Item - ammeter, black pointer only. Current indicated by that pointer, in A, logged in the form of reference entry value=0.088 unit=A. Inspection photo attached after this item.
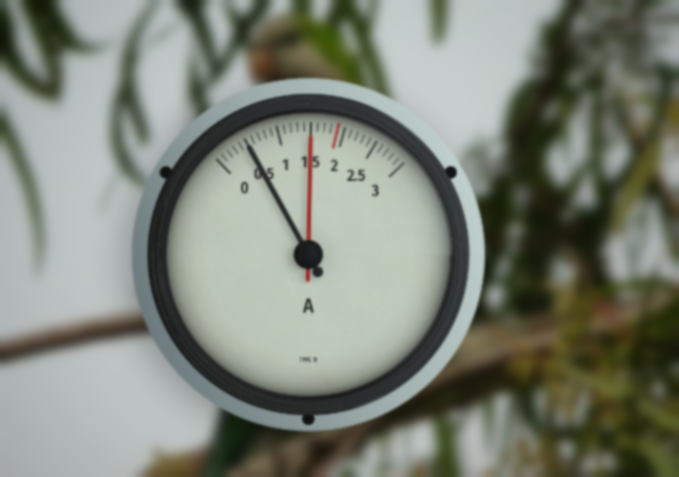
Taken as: value=0.5 unit=A
